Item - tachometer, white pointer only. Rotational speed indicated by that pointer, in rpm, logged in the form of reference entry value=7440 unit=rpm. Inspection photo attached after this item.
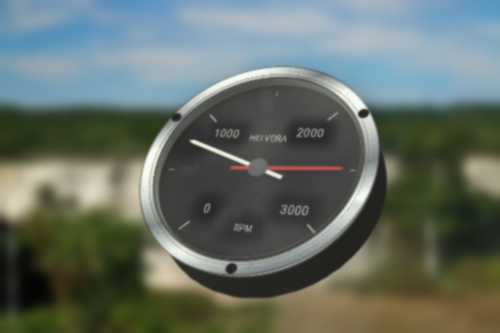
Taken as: value=750 unit=rpm
